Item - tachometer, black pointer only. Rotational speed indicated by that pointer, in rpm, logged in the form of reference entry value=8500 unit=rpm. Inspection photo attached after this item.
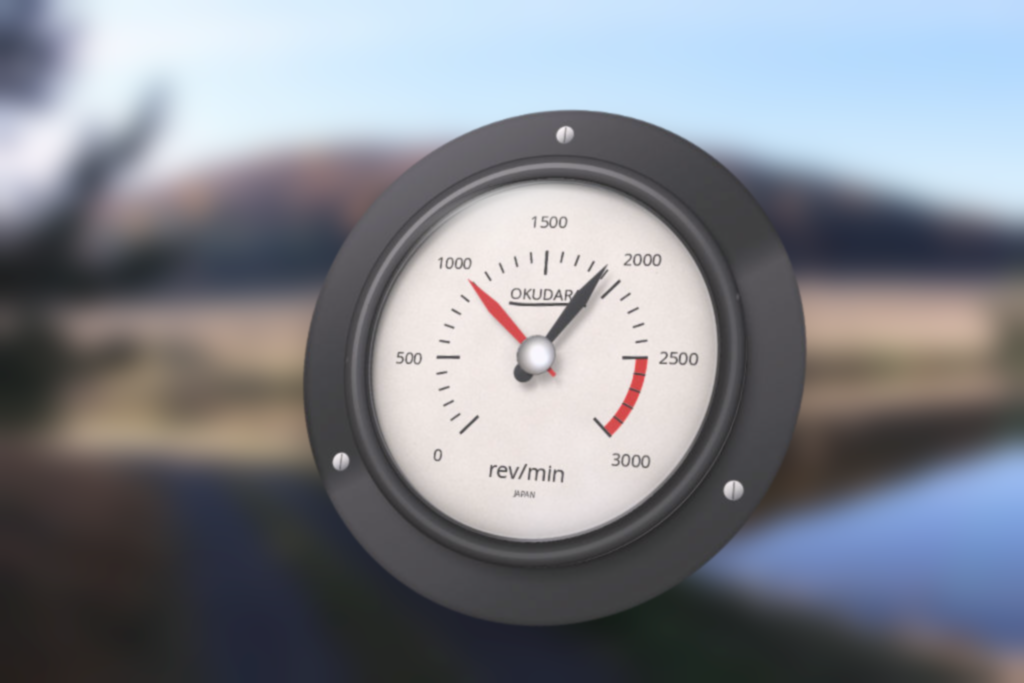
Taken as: value=1900 unit=rpm
